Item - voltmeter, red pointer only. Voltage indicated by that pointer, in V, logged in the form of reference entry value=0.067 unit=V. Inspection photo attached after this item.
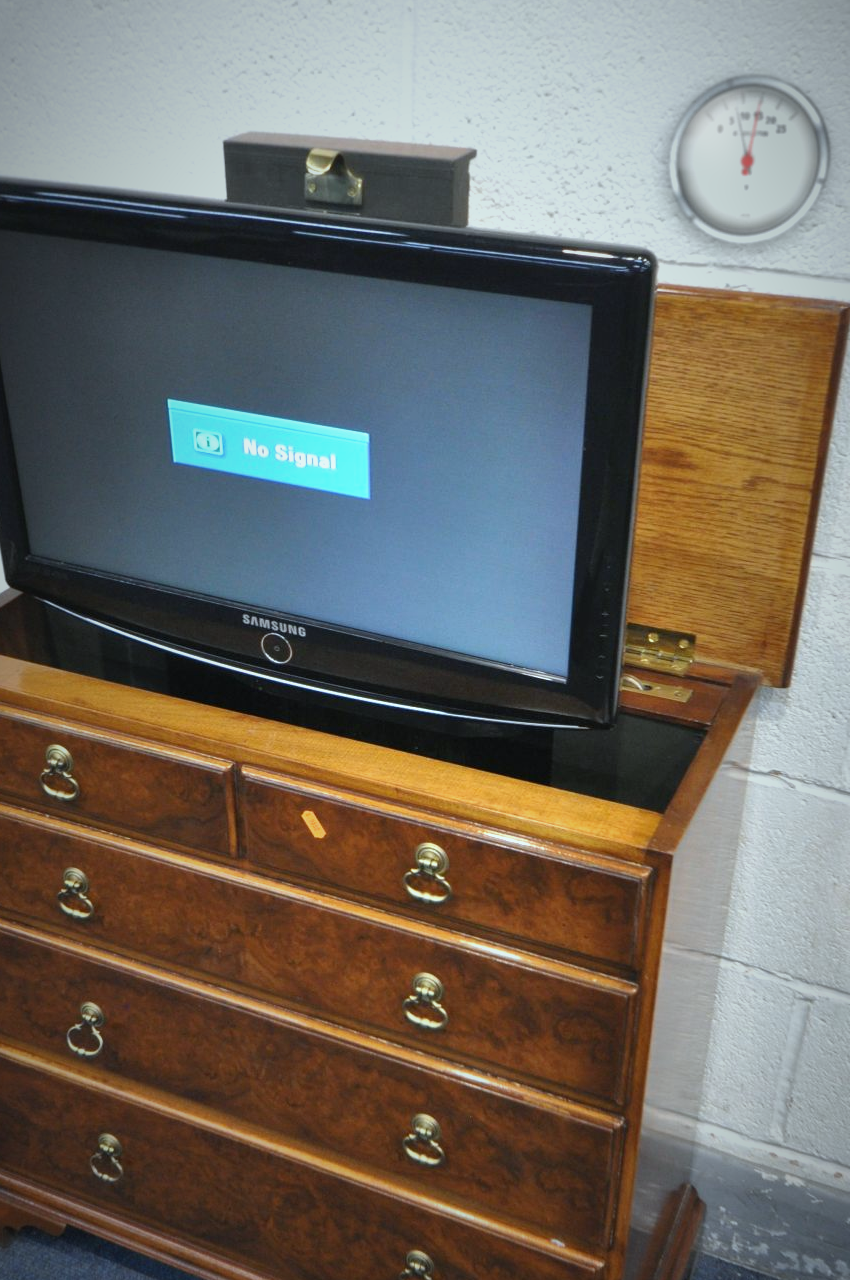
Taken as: value=15 unit=V
